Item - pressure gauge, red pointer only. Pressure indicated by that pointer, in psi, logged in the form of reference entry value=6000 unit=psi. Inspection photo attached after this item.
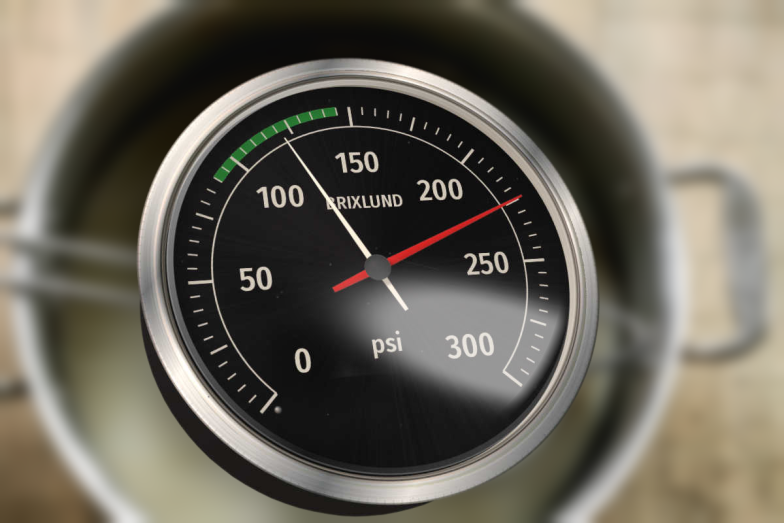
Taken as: value=225 unit=psi
